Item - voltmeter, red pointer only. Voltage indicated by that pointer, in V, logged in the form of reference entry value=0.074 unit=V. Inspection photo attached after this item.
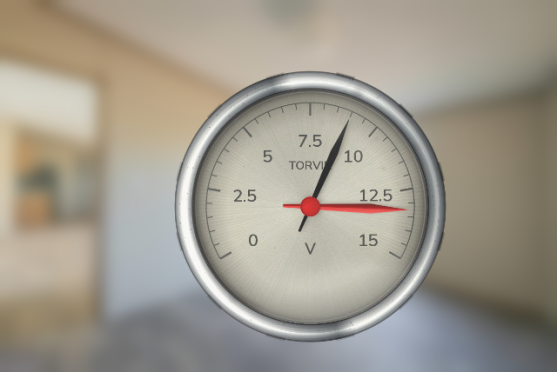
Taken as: value=13.25 unit=V
